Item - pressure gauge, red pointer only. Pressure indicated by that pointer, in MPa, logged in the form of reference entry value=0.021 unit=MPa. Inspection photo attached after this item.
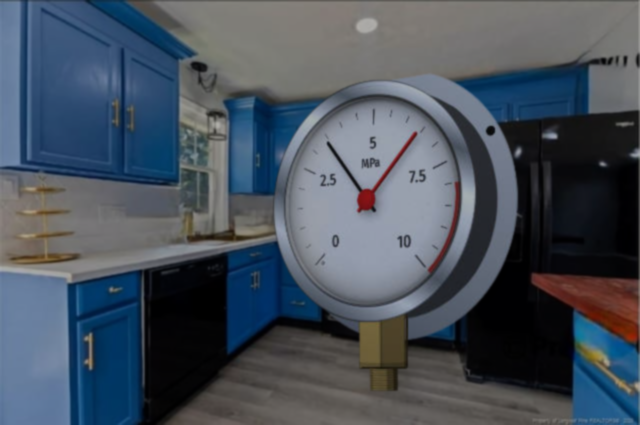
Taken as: value=6.5 unit=MPa
